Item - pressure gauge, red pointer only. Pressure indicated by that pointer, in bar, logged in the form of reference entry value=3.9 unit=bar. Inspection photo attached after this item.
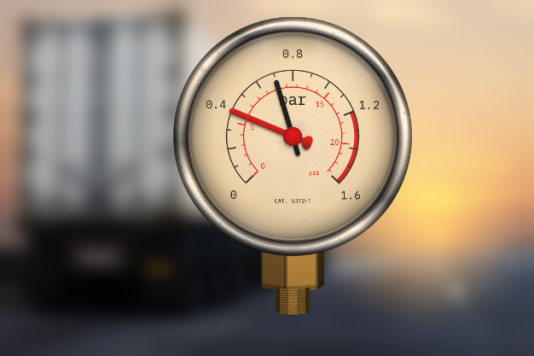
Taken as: value=0.4 unit=bar
